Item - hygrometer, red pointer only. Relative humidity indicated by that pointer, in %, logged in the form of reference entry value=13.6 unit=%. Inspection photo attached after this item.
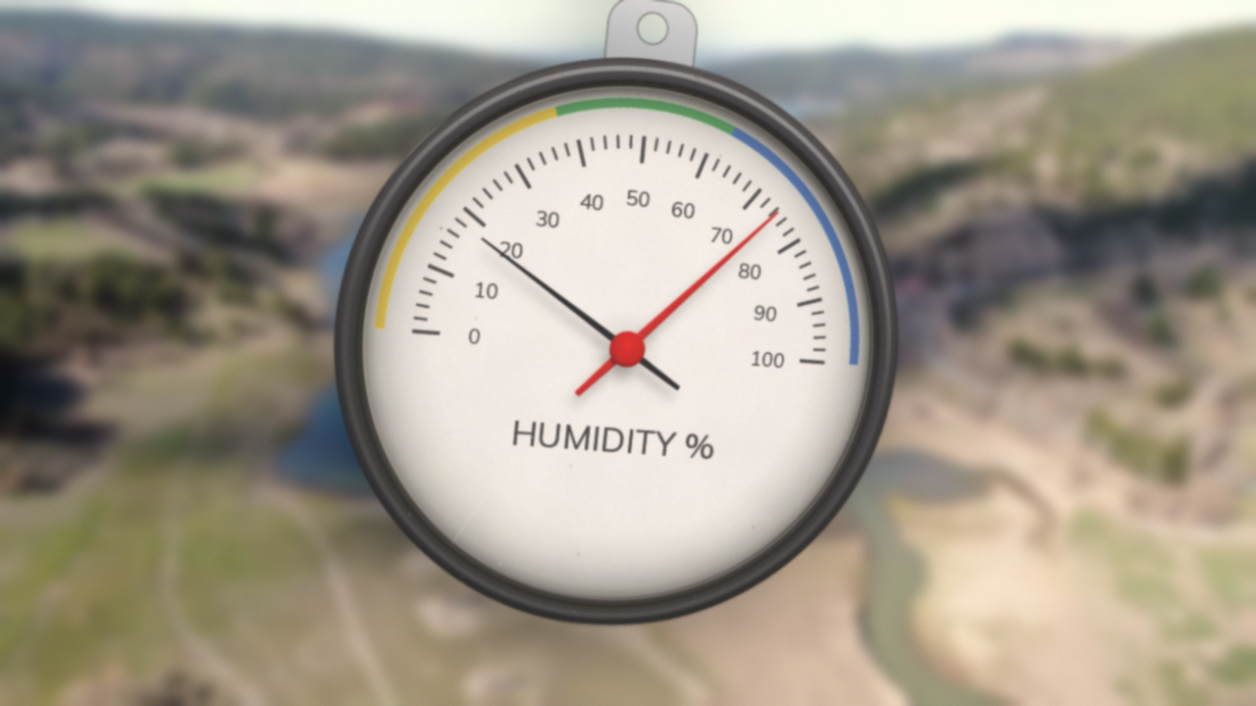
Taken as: value=74 unit=%
